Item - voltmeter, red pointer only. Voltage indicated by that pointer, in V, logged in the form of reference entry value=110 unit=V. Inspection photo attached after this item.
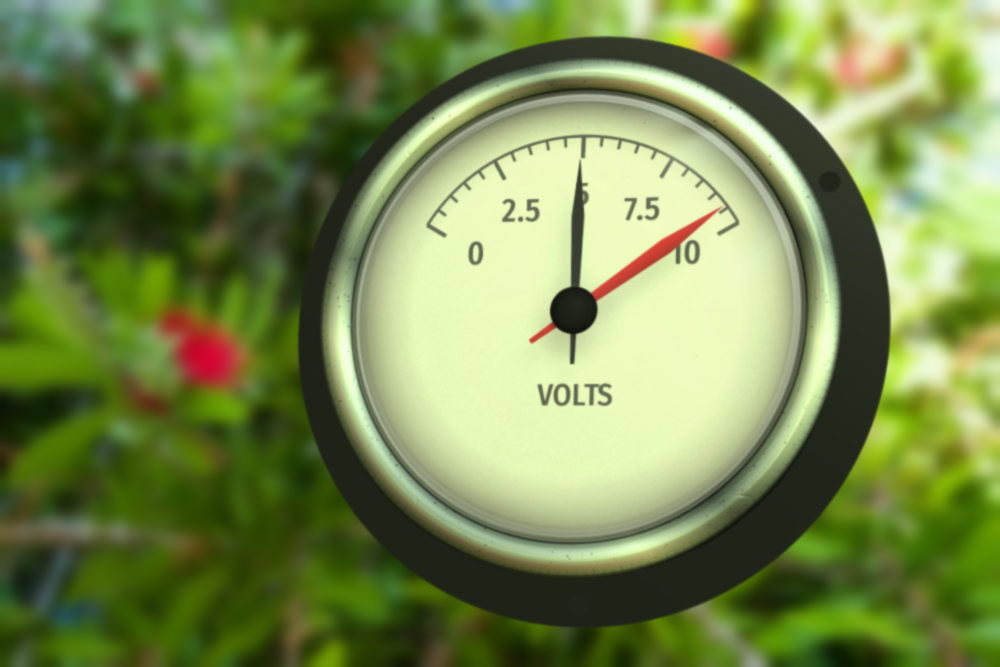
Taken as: value=9.5 unit=V
